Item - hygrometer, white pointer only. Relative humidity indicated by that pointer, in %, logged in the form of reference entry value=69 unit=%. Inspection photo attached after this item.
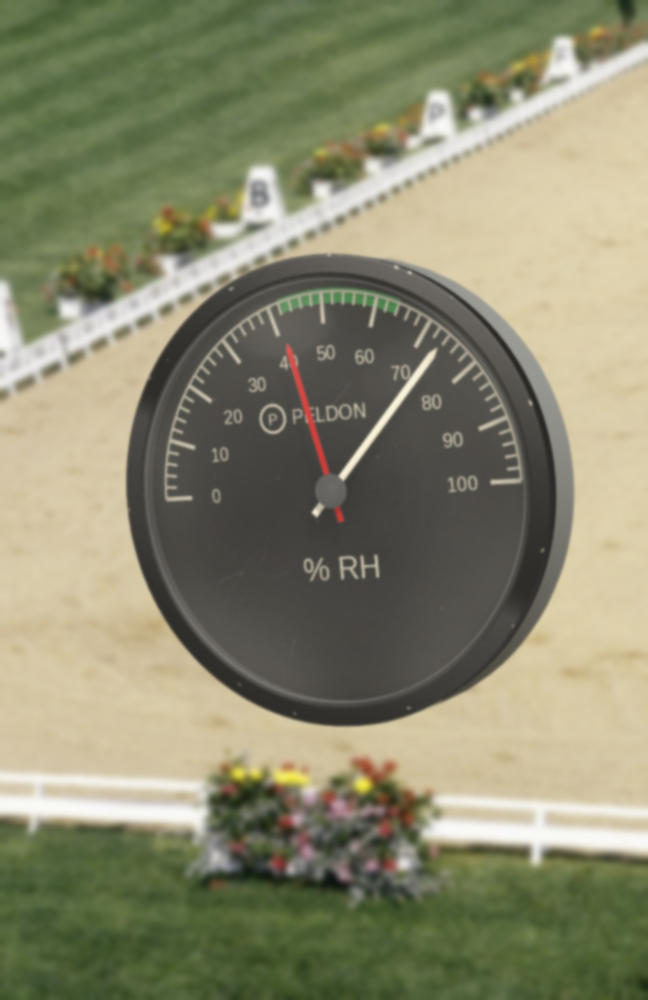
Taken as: value=74 unit=%
